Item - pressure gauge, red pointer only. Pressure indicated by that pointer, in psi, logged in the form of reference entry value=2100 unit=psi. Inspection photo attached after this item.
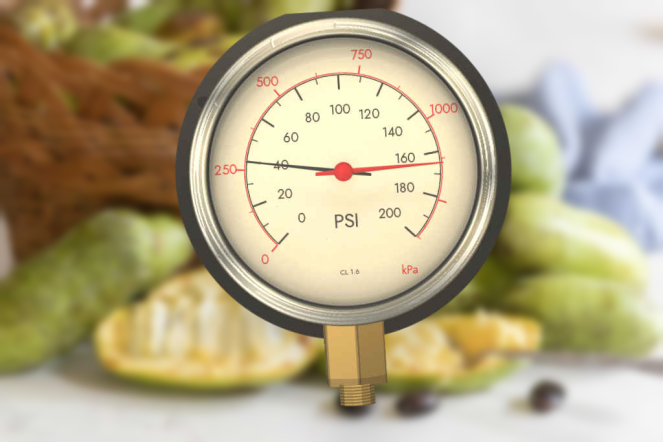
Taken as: value=165 unit=psi
